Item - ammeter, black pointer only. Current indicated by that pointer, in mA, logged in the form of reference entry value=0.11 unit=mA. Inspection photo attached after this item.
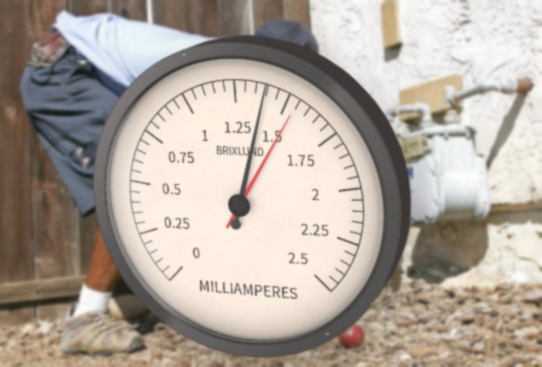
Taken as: value=1.4 unit=mA
